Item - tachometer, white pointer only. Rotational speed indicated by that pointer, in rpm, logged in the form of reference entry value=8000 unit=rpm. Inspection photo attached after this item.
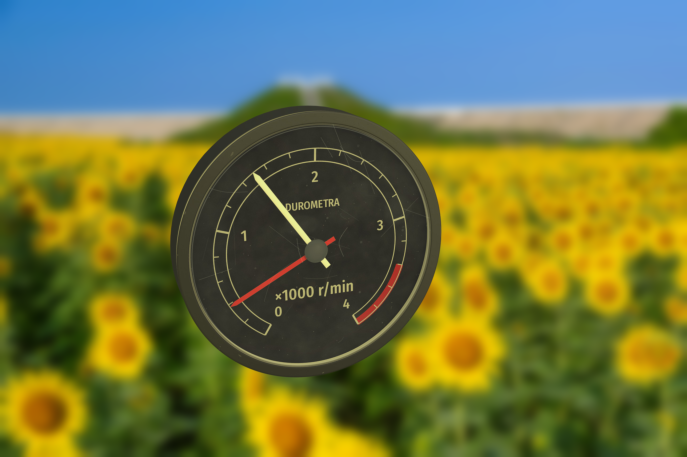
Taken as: value=1500 unit=rpm
